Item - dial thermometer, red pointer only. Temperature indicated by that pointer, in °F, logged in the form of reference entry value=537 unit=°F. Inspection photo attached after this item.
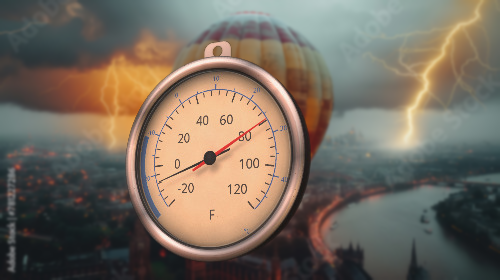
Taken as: value=80 unit=°F
